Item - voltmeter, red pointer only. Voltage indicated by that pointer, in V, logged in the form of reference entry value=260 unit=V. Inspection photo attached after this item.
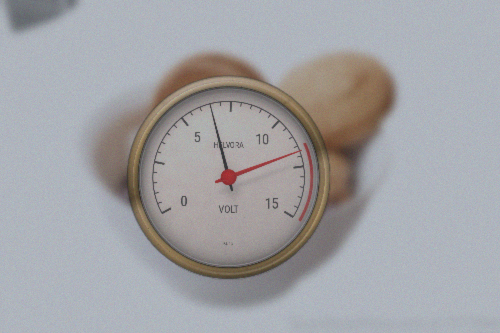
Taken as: value=11.75 unit=V
